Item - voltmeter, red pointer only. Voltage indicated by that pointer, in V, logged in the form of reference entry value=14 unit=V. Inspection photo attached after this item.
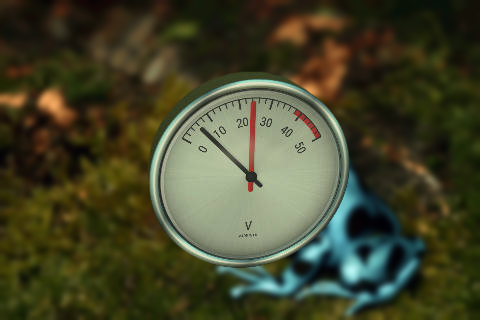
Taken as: value=24 unit=V
